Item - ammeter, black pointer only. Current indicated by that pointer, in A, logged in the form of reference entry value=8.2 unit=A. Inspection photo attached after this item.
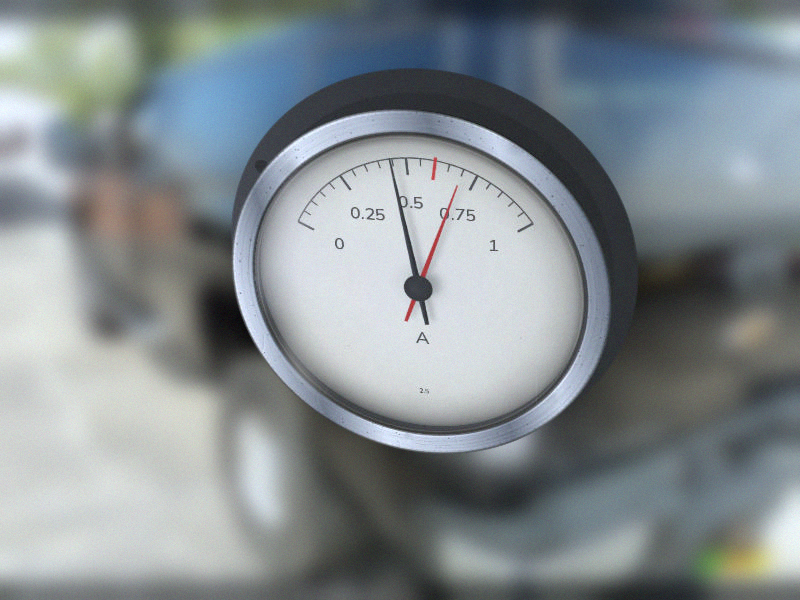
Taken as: value=0.45 unit=A
